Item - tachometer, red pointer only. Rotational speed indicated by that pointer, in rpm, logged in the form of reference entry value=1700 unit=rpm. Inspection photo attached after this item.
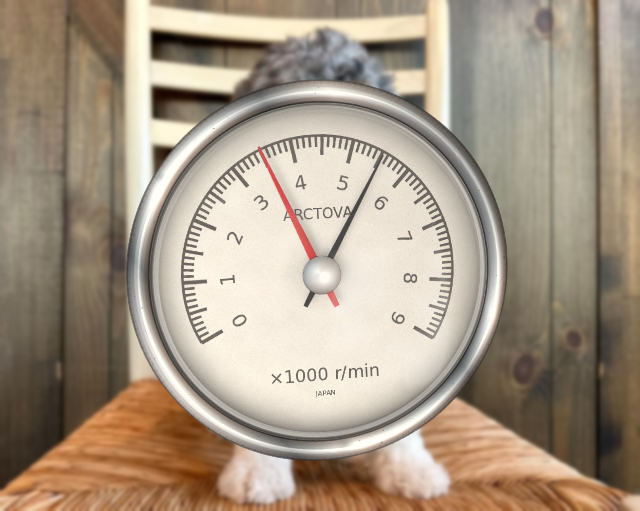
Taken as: value=3500 unit=rpm
